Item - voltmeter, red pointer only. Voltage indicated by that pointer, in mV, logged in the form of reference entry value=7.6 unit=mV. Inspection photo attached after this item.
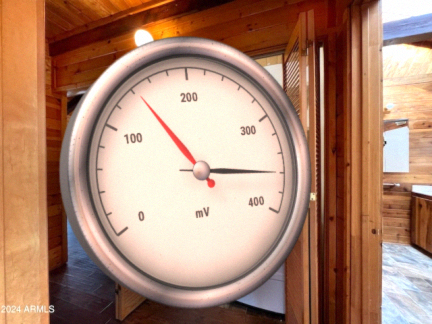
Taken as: value=140 unit=mV
